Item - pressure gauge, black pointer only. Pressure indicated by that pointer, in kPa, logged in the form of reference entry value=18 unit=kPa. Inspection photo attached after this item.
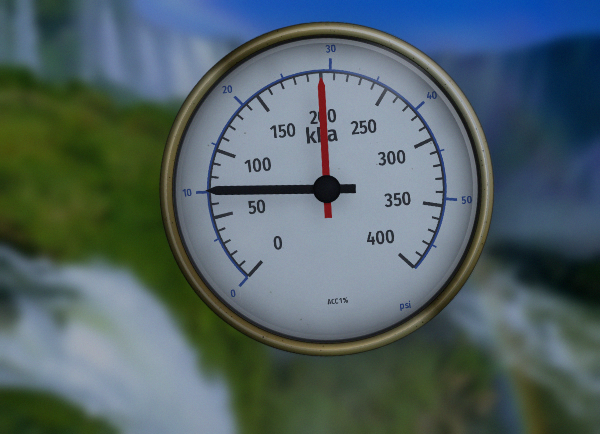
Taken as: value=70 unit=kPa
